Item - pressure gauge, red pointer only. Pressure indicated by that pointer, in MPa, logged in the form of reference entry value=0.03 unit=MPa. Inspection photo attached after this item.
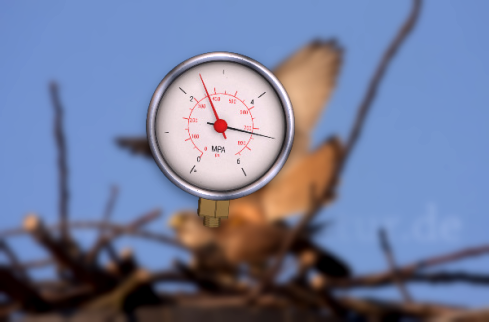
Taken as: value=2.5 unit=MPa
